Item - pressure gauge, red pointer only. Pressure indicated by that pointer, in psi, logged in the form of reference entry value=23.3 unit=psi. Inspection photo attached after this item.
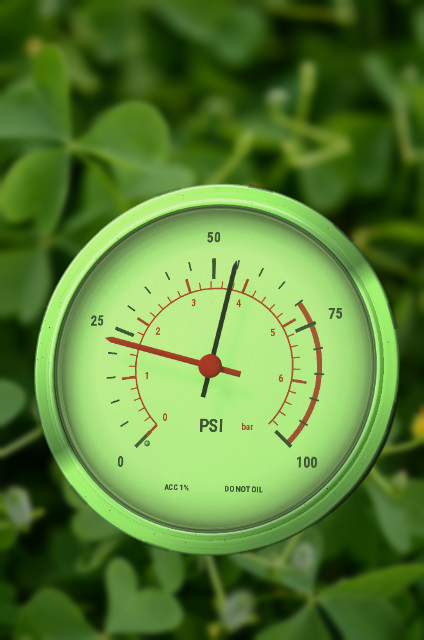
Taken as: value=22.5 unit=psi
